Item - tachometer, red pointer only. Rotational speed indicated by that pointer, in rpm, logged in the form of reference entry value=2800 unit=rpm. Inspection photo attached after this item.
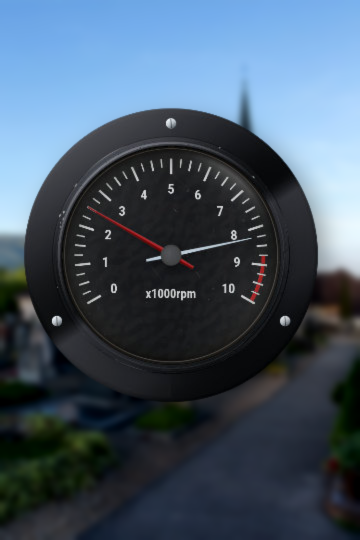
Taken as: value=2500 unit=rpm
